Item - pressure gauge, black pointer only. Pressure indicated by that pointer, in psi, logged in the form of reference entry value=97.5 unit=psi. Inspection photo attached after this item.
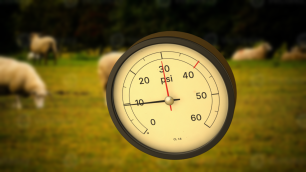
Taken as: value=10 unit=psi
